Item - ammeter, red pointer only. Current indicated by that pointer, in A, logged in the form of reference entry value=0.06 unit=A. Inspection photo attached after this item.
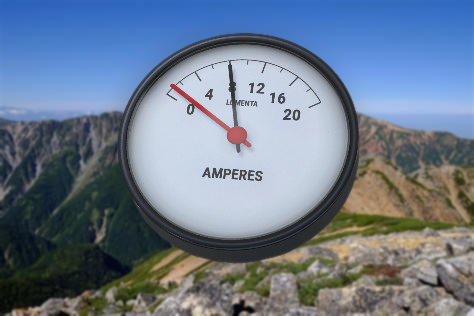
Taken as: value=1 unit=A
